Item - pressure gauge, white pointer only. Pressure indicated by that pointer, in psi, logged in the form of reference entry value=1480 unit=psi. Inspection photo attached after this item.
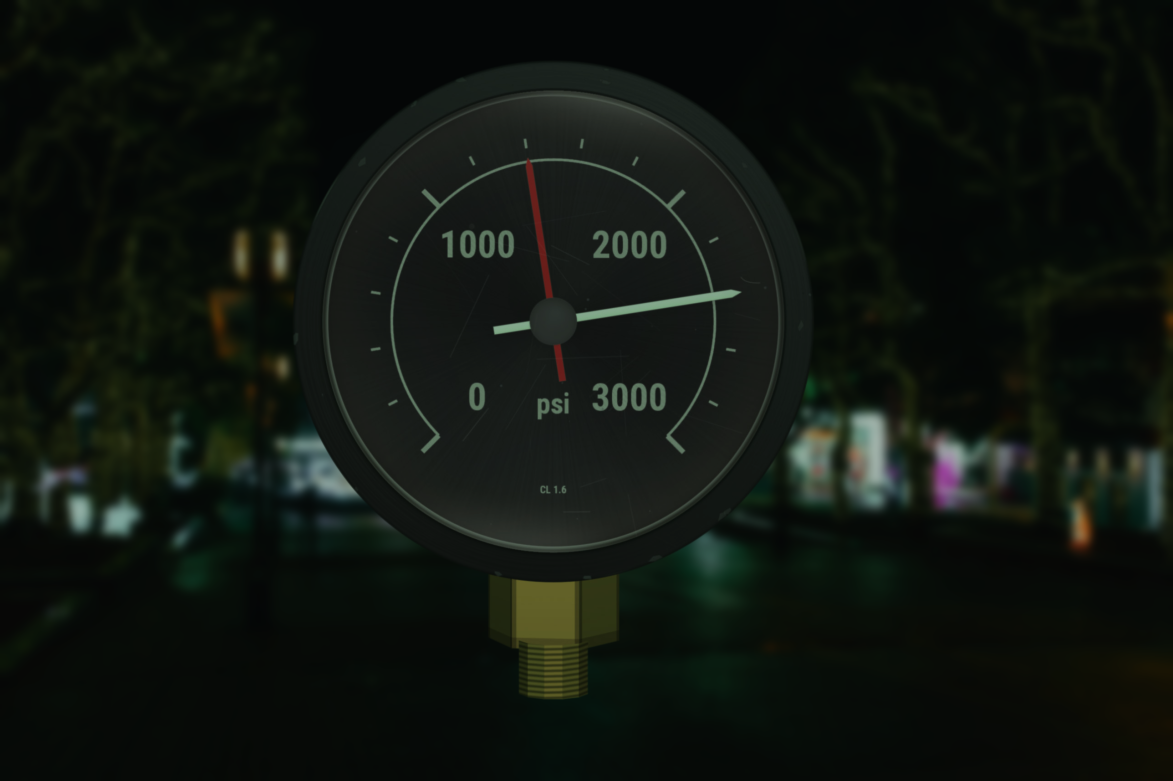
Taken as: value=2400 unit=psi
